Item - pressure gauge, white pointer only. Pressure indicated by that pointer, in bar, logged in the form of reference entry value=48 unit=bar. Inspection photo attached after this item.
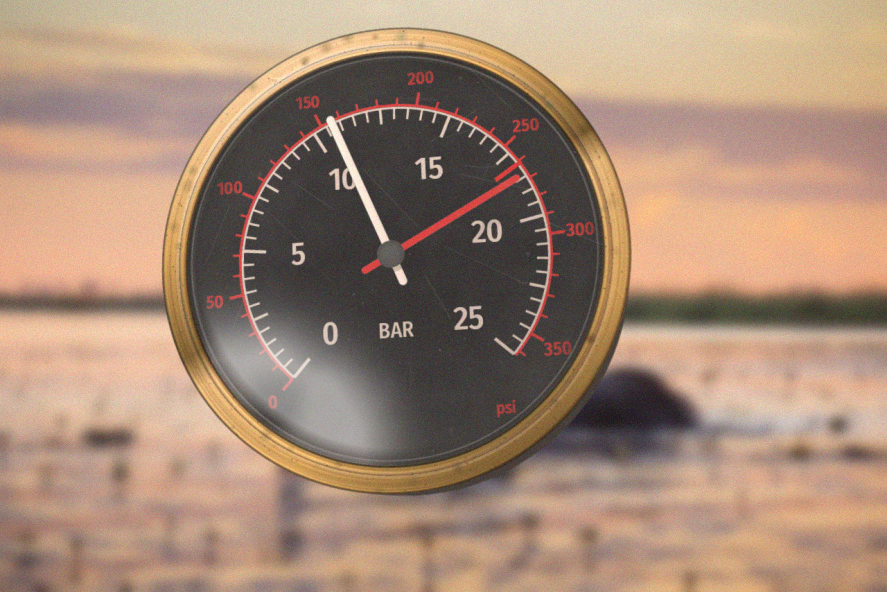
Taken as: value=10.75 unit=bar
